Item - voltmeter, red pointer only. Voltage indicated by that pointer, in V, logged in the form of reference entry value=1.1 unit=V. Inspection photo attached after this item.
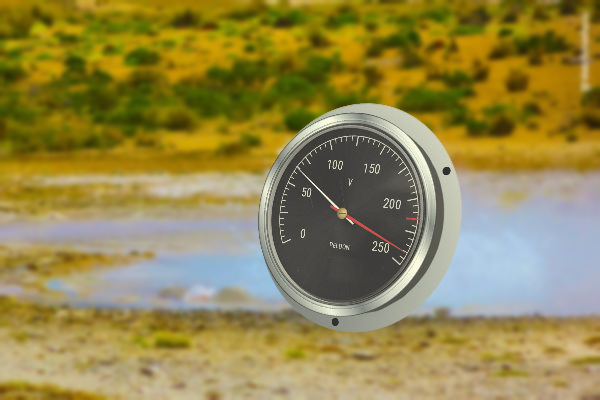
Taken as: value=240 unit=V
